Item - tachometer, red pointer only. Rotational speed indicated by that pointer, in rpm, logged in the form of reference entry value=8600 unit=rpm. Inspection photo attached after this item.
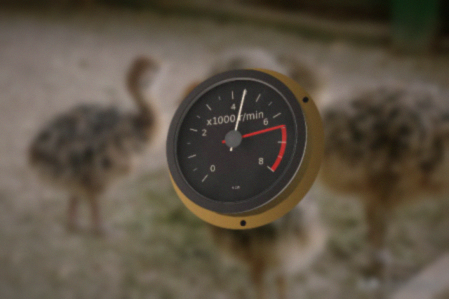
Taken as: value=6500 unit=rpm
